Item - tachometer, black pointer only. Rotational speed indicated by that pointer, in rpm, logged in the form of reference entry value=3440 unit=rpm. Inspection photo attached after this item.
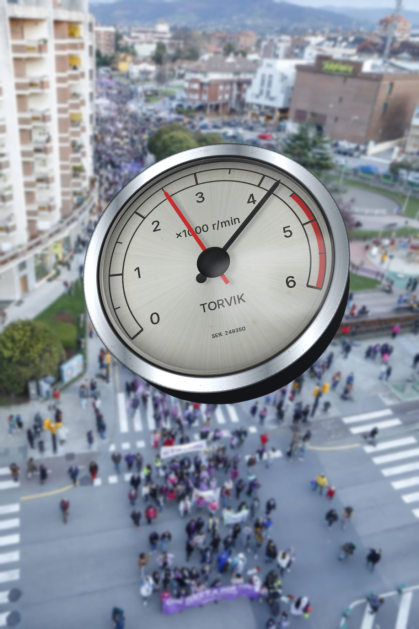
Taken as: value=4250 unit=rpm
